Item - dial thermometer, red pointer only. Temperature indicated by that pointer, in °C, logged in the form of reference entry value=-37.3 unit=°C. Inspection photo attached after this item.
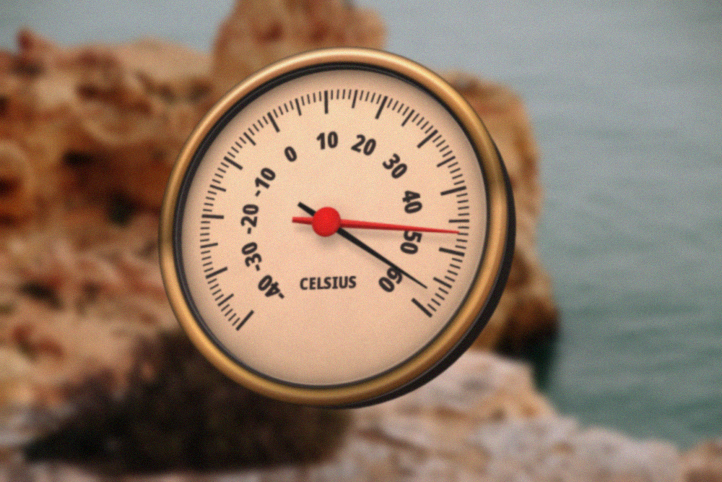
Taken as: value=47 unit=°C
